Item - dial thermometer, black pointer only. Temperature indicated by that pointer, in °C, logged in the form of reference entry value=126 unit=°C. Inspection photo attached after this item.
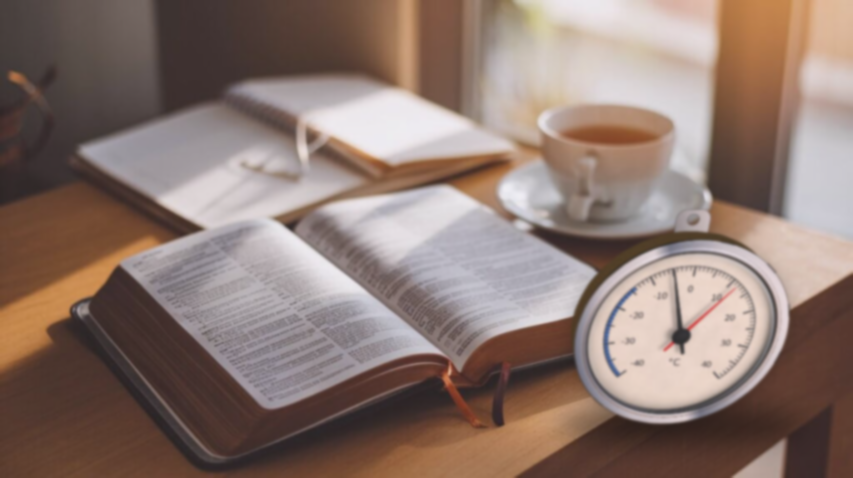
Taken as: value=-5 unit=°C
